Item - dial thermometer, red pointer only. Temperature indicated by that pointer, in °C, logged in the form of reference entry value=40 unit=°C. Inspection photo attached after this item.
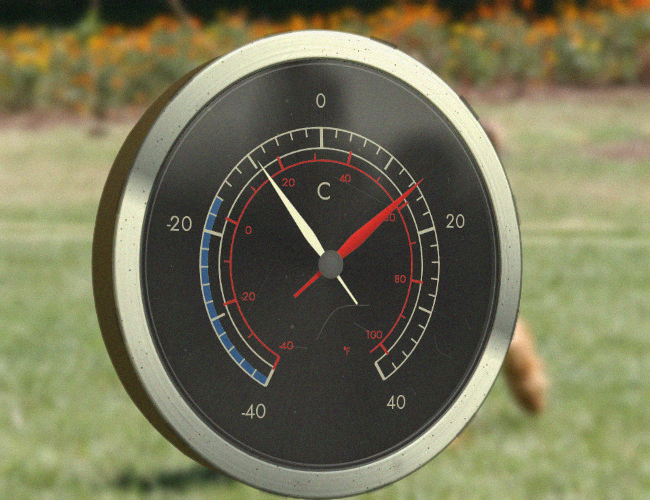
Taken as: value=14 unit=°C
